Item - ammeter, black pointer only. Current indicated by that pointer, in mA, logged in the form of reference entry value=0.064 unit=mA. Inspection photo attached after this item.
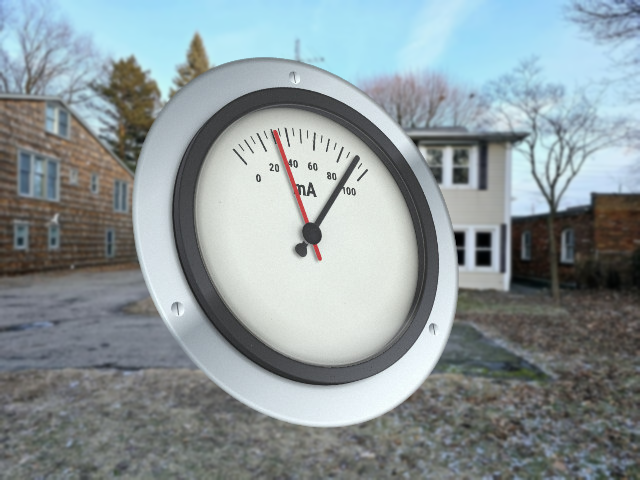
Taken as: value=90 unit=mA
